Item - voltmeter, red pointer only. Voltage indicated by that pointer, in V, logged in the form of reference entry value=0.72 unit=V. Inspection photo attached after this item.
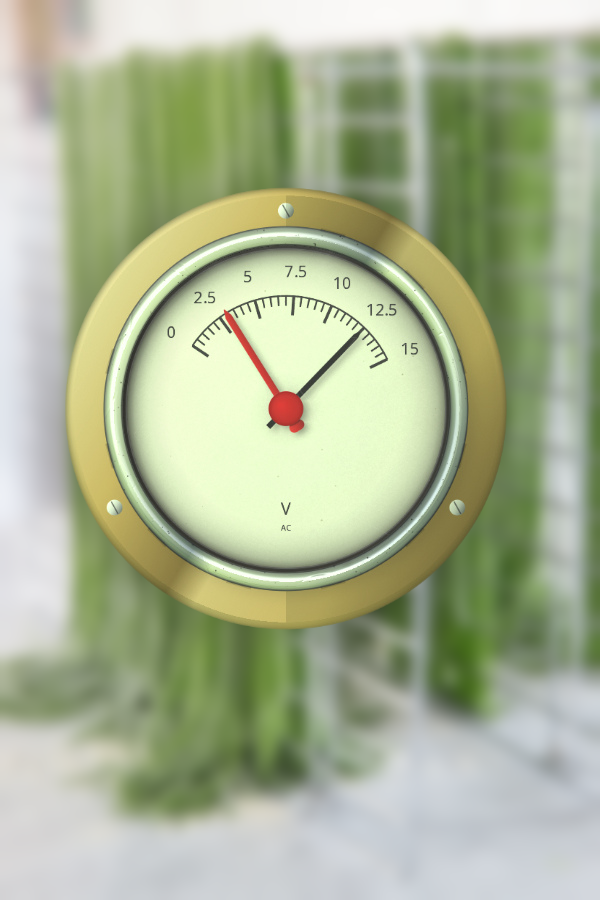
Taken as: value=3 unit=V
